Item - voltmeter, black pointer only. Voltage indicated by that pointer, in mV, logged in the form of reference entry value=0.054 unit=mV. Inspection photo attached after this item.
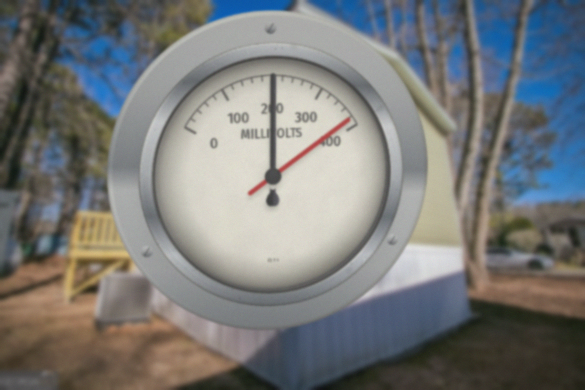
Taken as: value=200 unit=mV
